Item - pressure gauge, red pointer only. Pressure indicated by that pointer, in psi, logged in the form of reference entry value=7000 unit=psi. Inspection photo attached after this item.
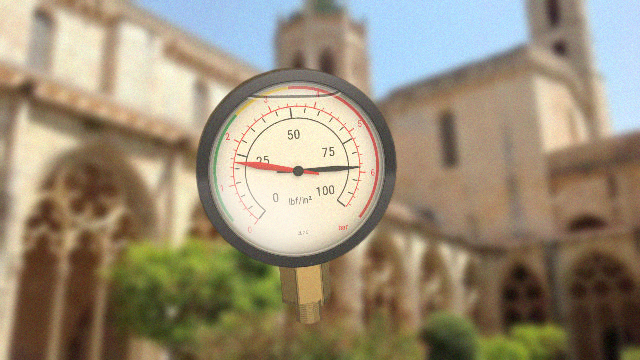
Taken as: value=22.5 unit=psi
